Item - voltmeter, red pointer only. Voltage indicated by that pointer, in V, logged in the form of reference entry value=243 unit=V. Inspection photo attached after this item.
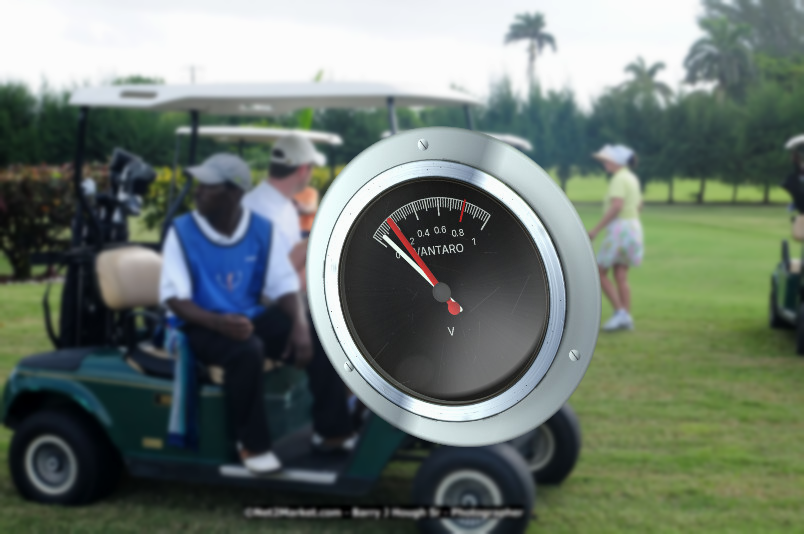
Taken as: value=0.2 unit=V
